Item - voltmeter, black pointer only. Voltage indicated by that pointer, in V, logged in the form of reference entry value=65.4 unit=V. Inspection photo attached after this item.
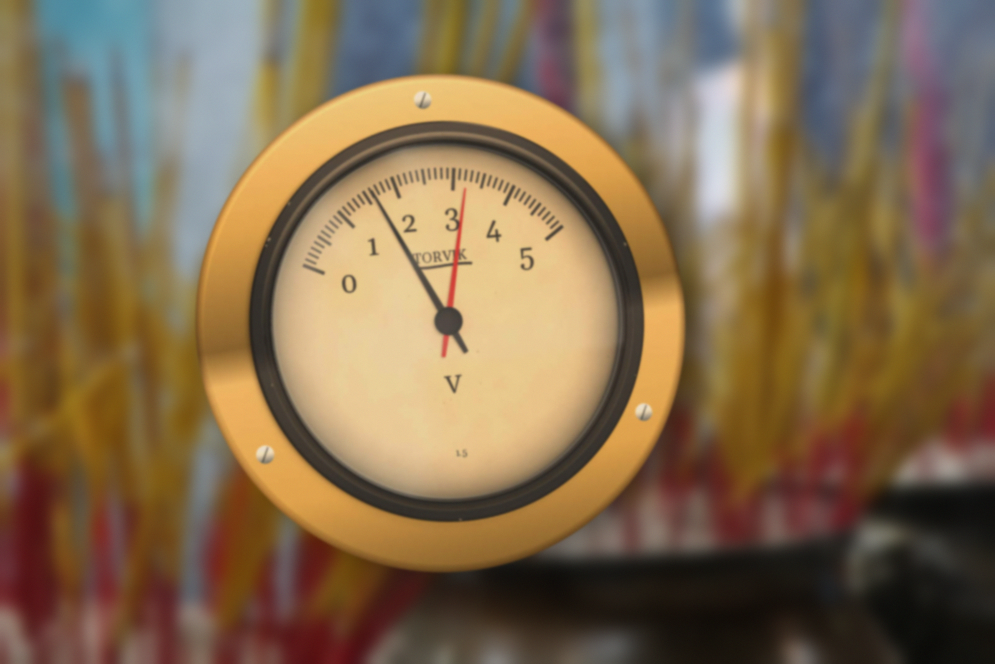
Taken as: value=1.6 unit=V
